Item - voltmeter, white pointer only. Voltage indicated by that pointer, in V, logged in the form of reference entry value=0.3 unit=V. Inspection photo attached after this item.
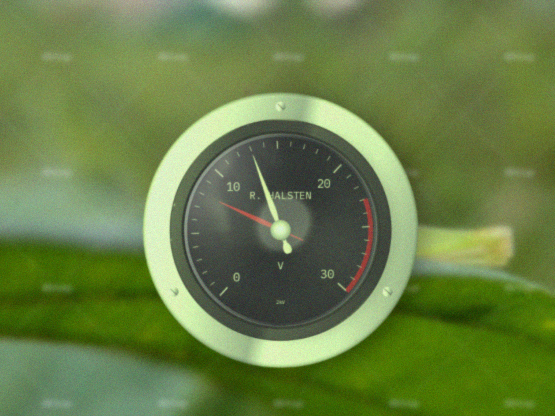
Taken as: value=13 unit=V
